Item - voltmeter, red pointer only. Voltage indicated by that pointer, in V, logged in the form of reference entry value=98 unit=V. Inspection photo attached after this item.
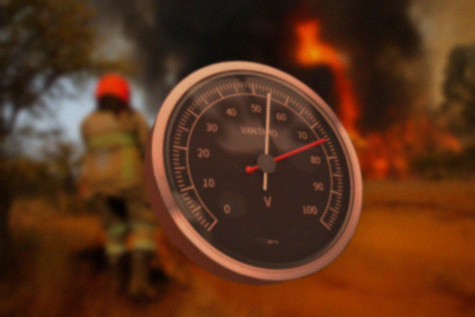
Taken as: value=75 unit=V
